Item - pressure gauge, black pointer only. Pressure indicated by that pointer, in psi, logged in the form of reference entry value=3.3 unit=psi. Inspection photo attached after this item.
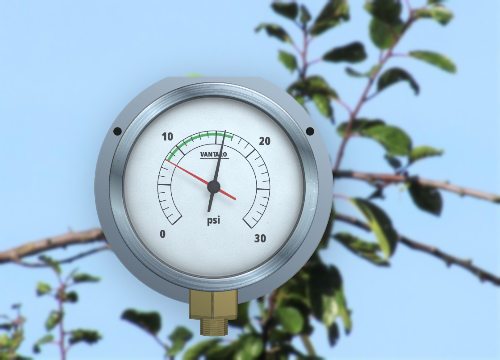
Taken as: value=16 unit=psi
